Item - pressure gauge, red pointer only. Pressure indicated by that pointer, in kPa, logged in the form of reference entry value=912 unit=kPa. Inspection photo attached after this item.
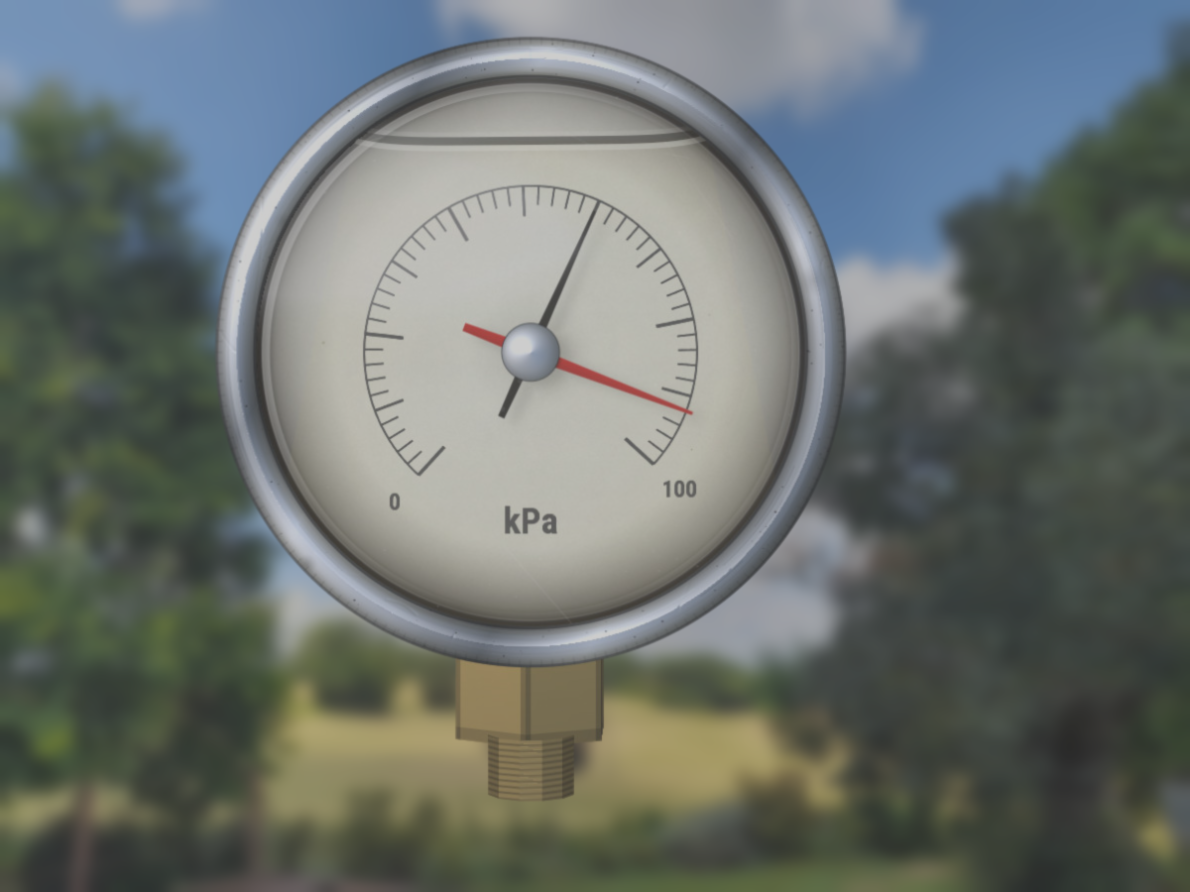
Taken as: value=92 unit=kPa
